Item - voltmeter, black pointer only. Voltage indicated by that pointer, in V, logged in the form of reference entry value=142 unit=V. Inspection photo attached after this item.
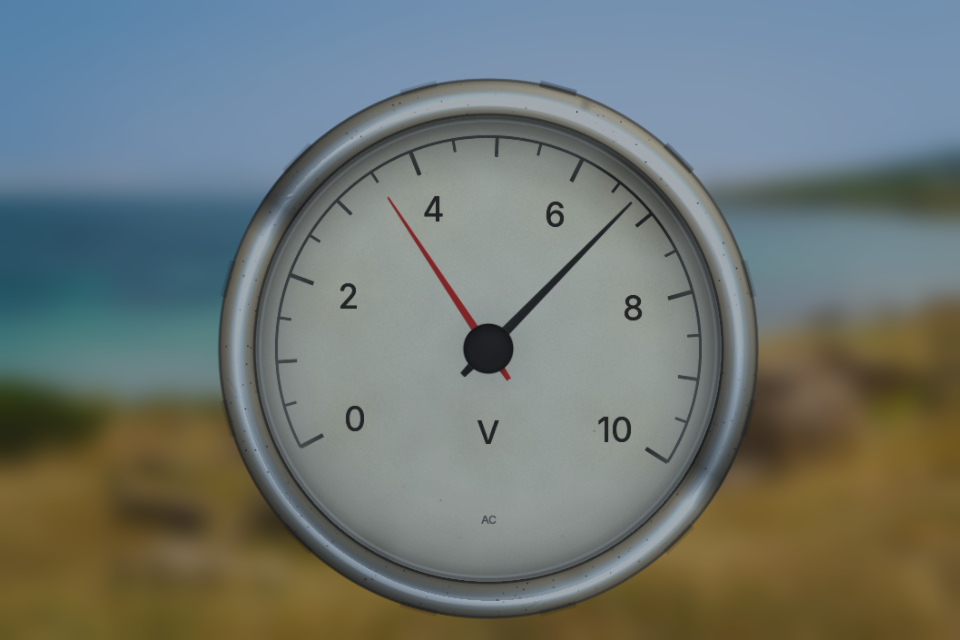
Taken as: value=6.75 unit=V
